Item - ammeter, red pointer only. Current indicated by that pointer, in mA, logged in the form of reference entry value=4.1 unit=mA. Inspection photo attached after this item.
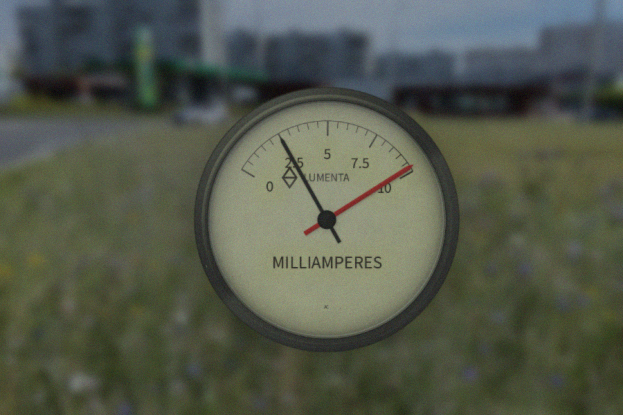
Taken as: value=9.75 unit=mA
